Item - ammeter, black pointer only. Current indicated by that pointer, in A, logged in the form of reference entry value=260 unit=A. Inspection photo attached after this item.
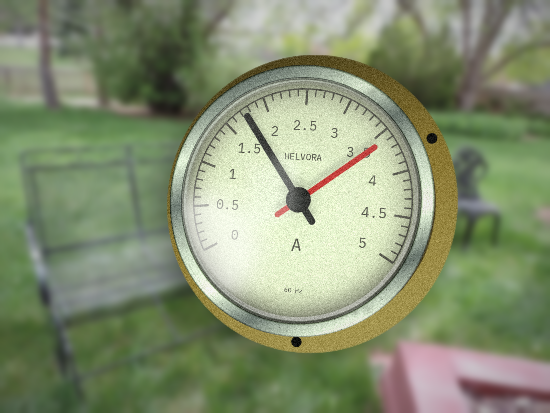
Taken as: value=1.75 unit=A
